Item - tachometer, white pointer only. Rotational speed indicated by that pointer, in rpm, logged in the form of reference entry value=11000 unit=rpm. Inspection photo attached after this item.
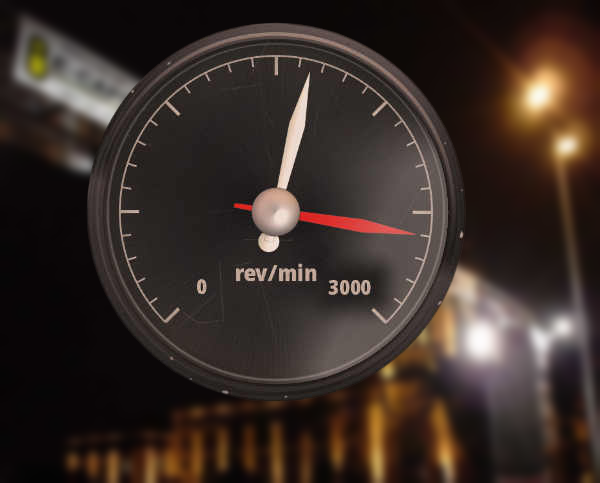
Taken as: value=1650 unit=rpm
